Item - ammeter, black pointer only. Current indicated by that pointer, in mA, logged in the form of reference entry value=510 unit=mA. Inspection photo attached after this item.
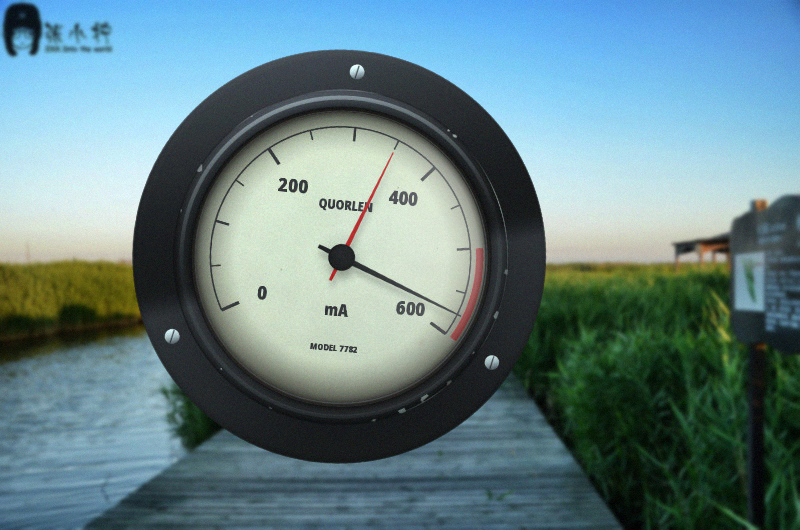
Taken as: value=575 unit=mA
